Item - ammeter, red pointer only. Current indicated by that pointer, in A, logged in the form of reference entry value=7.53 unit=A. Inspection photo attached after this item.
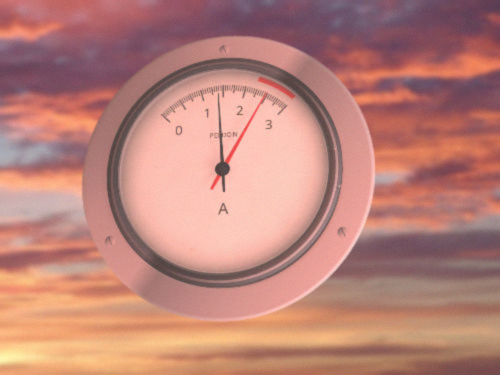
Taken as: value=2.5 unit=A
